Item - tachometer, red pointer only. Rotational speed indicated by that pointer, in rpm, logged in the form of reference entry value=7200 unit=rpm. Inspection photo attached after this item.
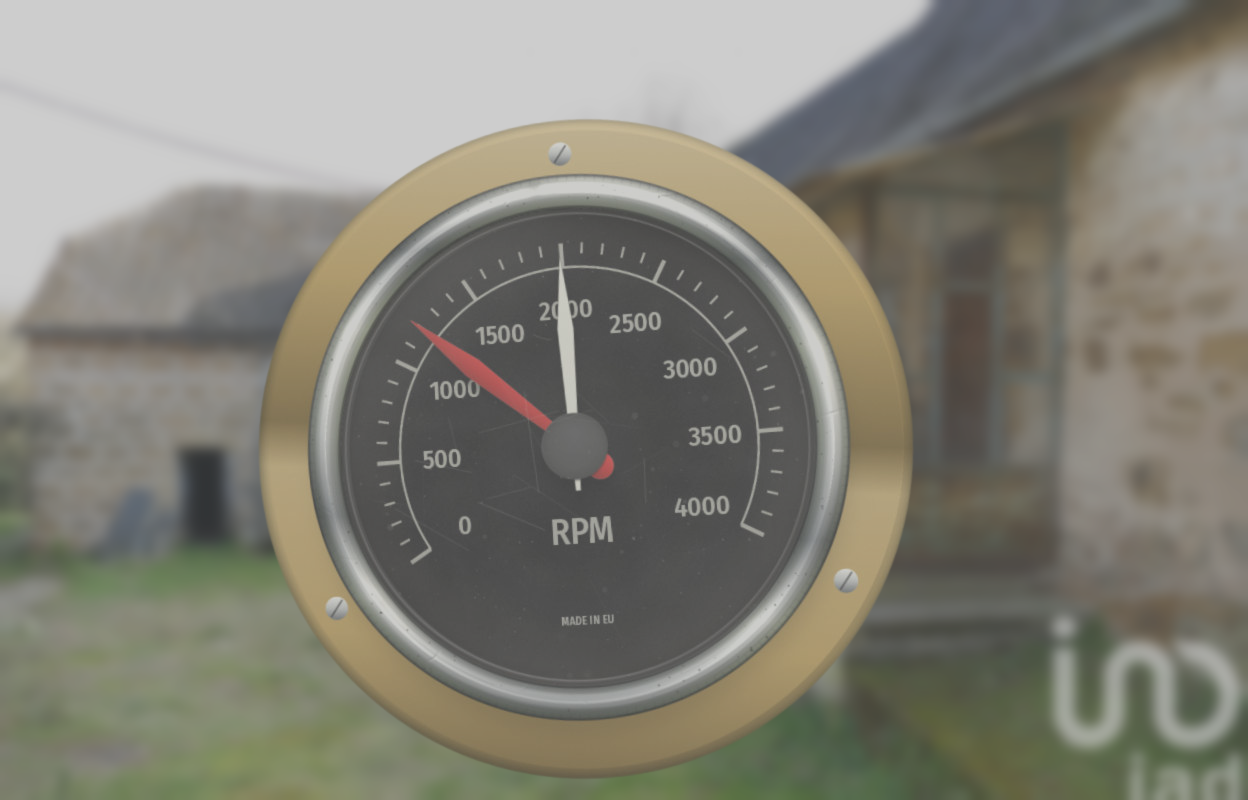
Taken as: value=1200 unit=rpm
